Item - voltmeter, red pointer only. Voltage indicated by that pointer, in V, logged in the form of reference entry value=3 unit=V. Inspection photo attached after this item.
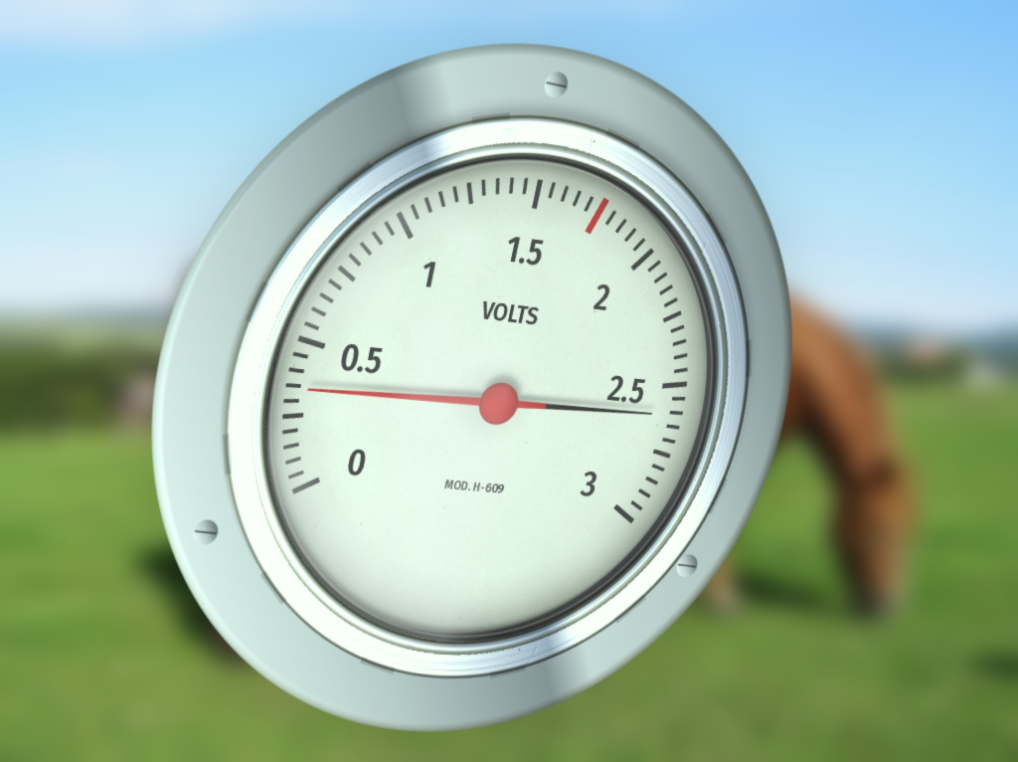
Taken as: value=0.35 unit=V
